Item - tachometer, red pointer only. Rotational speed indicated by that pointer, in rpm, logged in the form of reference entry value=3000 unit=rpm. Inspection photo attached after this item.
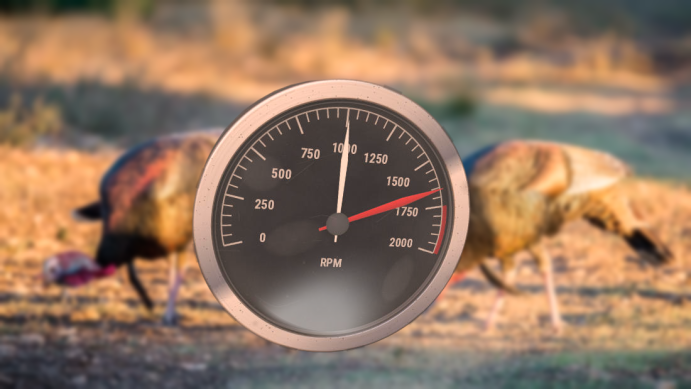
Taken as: value=1650 unit=rpm
